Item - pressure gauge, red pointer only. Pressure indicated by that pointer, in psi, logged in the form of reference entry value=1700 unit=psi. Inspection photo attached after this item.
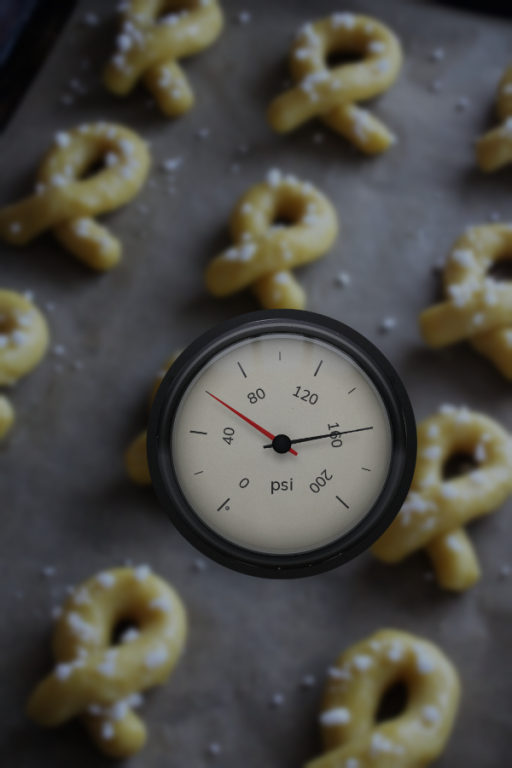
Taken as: value=60 unit=psi
